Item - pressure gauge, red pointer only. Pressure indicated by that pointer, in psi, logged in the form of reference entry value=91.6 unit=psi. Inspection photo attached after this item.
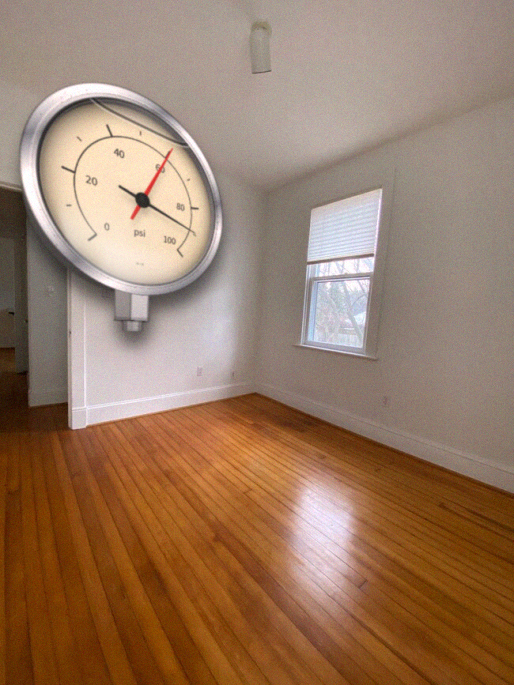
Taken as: value=60 unit=psi
